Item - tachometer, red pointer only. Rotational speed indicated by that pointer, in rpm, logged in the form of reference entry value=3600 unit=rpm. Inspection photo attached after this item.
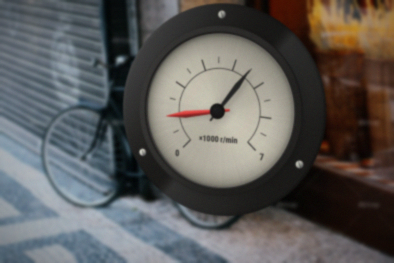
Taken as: value=1000 unit=rpm
